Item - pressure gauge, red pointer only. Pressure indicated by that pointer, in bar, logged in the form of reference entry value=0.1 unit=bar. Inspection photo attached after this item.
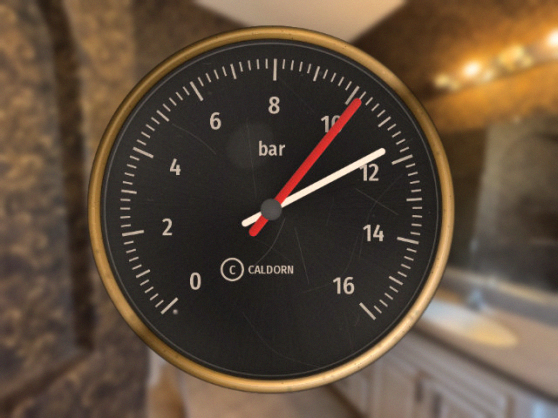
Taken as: value=10.2 unit=bar
